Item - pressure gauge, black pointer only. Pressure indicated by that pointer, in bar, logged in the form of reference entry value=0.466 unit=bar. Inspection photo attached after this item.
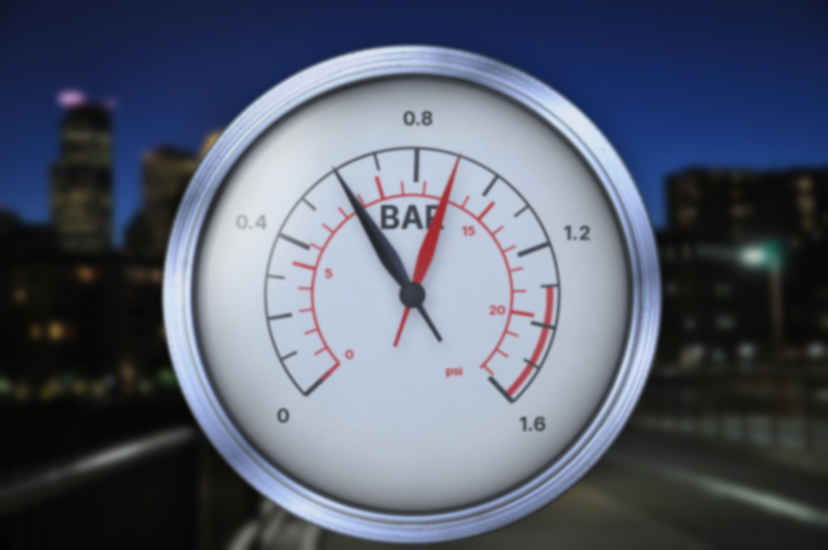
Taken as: value=0.6 unit=bar
